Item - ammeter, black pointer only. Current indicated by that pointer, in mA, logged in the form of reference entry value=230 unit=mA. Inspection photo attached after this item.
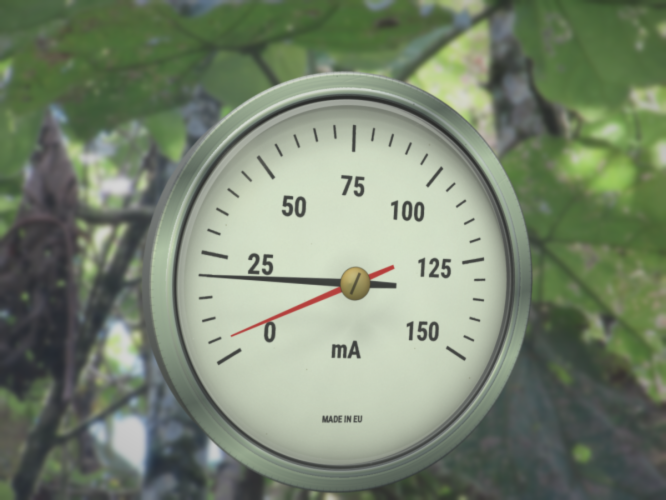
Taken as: value=20 unit=mA
